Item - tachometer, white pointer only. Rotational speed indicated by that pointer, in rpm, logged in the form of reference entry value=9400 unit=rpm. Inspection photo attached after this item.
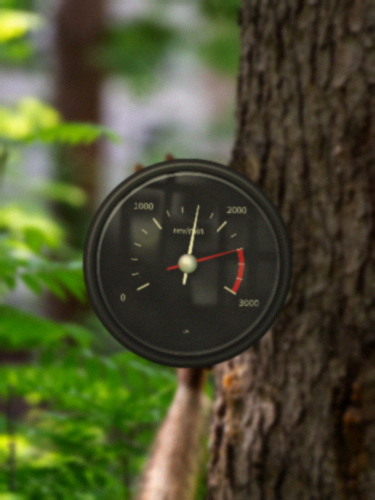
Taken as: value=1600 unit=rpm
